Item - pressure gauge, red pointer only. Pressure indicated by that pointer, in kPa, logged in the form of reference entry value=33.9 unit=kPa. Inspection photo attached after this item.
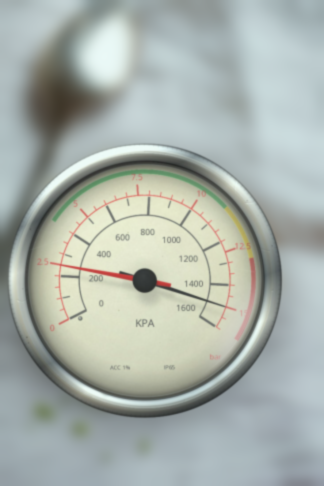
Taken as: value=250 unit=kPa
